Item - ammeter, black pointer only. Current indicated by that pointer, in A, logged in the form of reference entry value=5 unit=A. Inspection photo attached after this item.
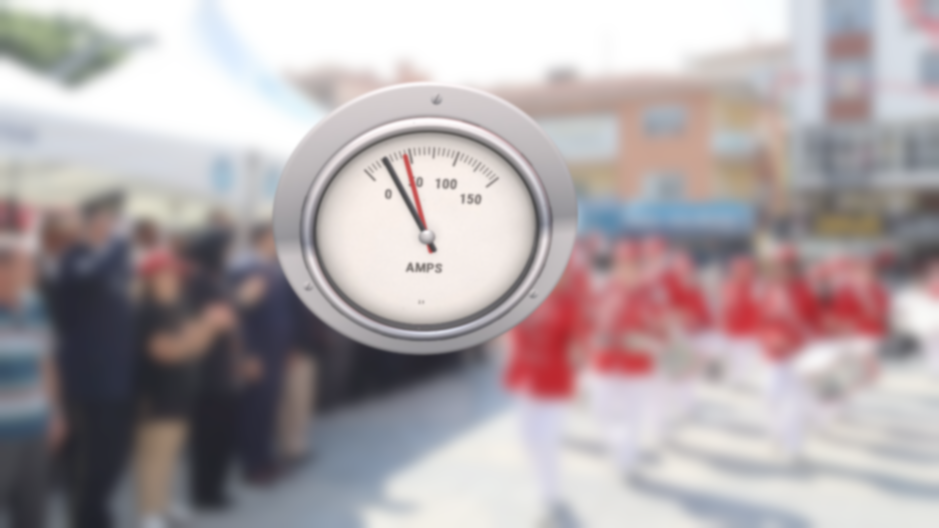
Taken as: value=25 unit=A
